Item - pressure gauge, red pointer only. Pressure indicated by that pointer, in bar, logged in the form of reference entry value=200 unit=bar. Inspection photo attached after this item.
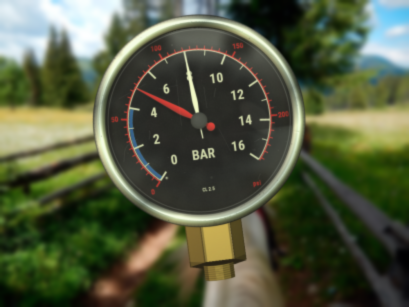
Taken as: value=5 unit=bar
